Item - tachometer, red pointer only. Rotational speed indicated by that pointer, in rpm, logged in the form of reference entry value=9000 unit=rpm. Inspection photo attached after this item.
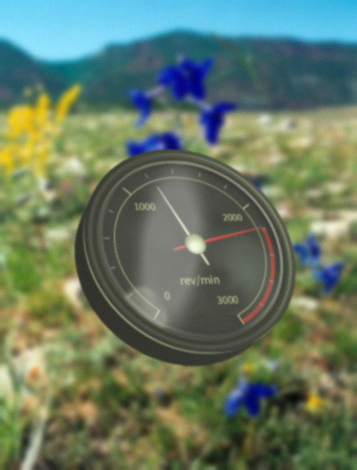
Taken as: value=2200 unit=rpm
